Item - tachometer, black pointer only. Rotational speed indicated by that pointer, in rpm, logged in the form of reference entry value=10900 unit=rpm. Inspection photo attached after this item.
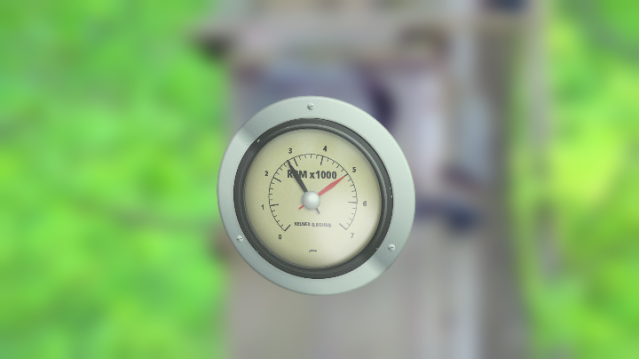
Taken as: value=2800 unit=rpm
